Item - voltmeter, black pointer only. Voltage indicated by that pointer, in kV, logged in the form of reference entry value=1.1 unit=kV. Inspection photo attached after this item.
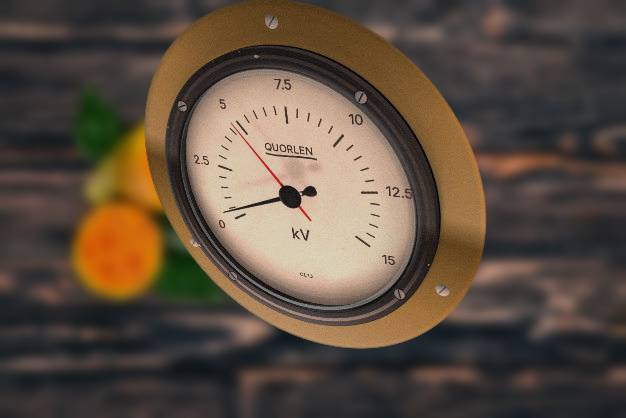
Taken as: value=0.5 unit=kV
